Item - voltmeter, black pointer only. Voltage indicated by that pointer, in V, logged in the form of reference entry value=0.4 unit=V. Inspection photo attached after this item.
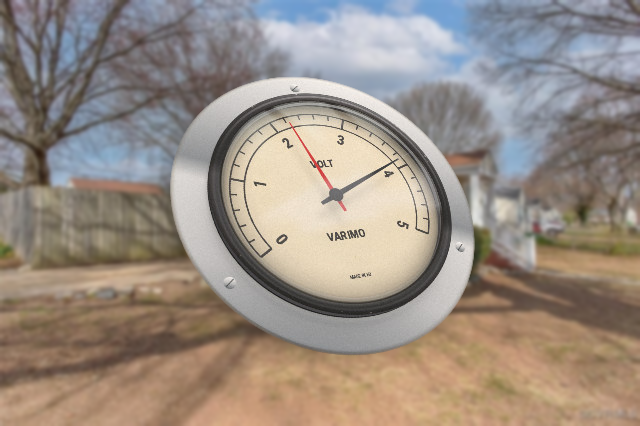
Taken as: value=3.9 unit=V
